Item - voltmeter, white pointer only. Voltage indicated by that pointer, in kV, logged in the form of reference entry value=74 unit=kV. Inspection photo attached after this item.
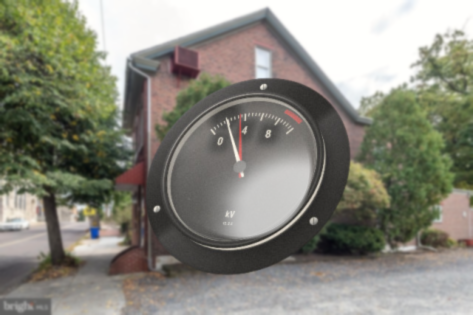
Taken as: value=2 unit=kV
